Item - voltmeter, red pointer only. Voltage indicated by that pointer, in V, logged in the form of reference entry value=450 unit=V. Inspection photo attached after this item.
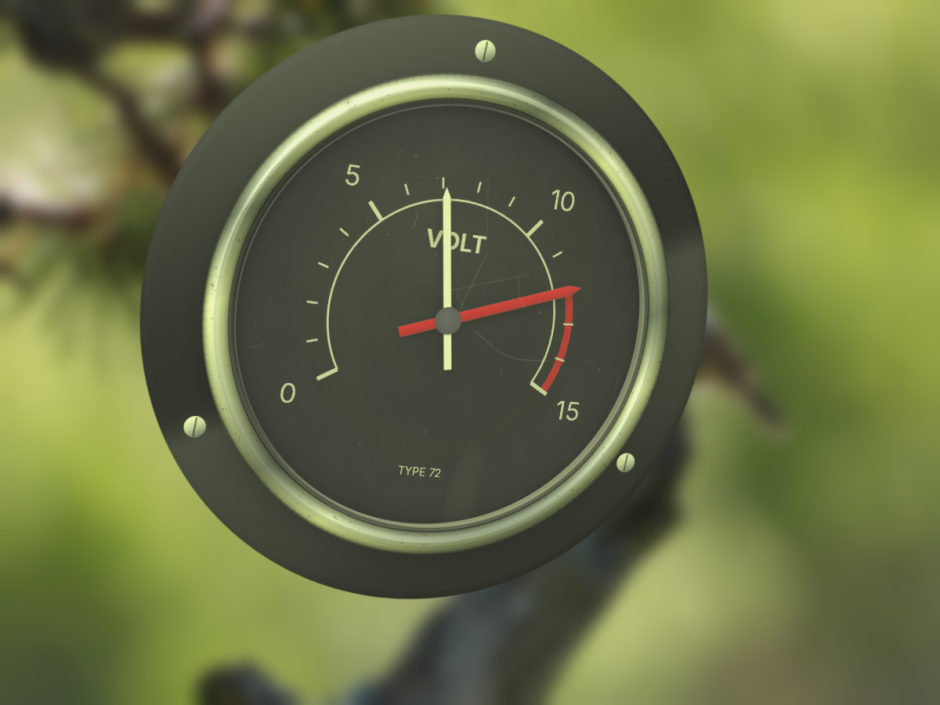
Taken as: value=12 unit=V
